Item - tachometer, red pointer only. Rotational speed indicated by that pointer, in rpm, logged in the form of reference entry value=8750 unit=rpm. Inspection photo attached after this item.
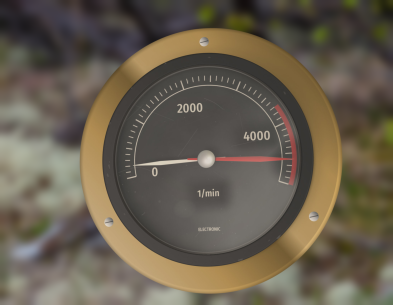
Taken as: value=4600 unit=rpm
